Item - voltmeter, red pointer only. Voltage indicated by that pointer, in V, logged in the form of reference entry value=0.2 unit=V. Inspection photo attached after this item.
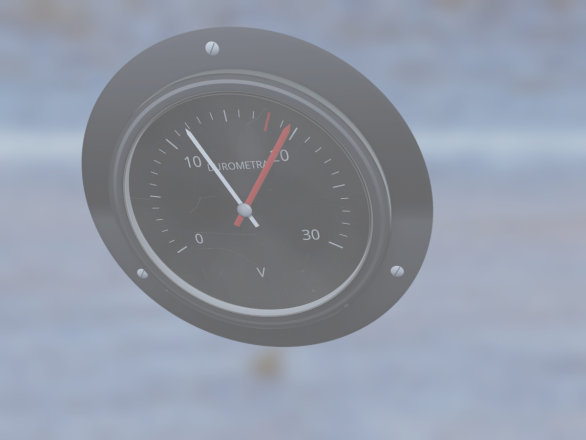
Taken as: value=19.5 unit=V
